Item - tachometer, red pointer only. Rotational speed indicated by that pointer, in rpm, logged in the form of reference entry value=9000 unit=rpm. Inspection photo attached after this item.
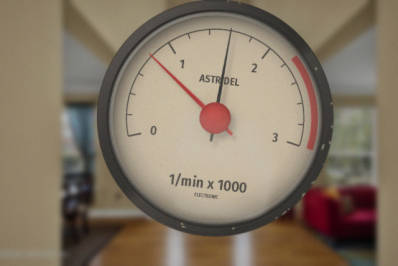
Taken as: value=800 unit=rpm
